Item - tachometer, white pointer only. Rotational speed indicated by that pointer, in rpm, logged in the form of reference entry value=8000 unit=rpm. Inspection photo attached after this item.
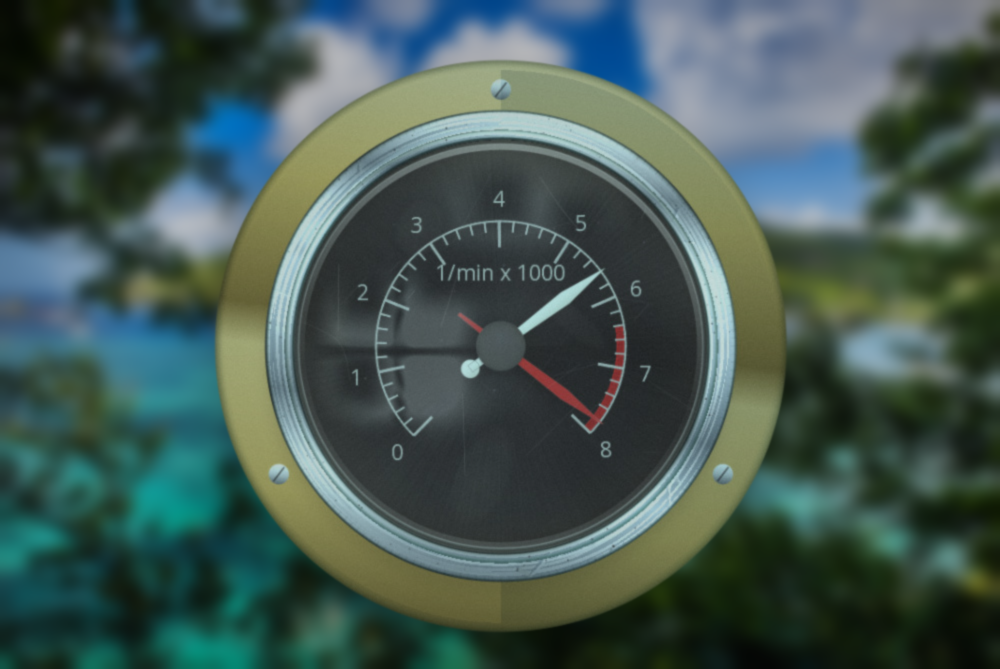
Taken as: value=5600 unit=rpm
